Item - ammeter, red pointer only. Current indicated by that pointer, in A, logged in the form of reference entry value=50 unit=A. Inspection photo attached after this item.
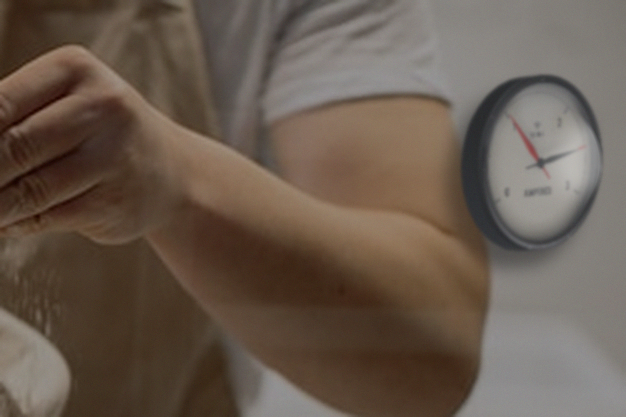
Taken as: value=1 unit=A
